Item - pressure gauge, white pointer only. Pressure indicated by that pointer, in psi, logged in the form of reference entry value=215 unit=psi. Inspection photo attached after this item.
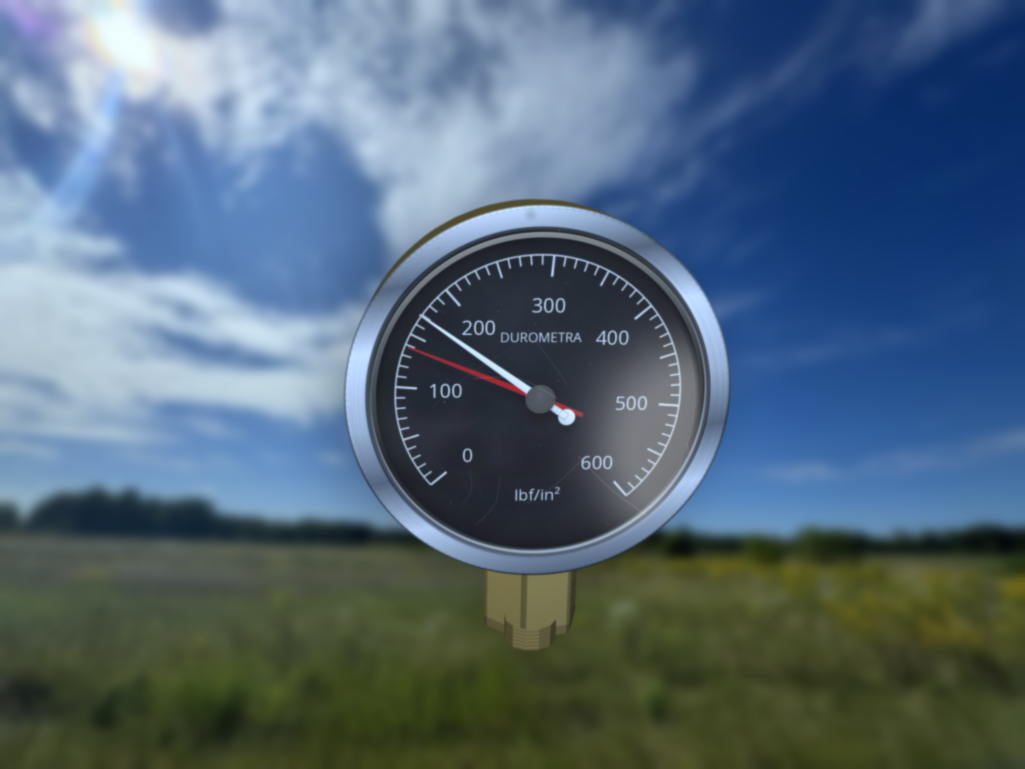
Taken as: value=170 unit=psi
